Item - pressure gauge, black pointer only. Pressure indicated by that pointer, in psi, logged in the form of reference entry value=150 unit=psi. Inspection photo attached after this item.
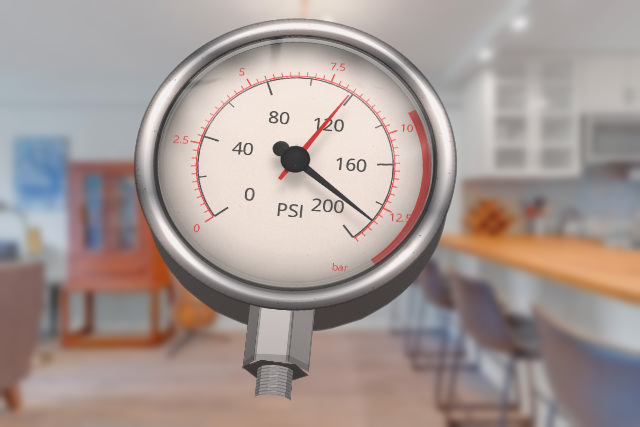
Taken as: value=190 unit=psi
